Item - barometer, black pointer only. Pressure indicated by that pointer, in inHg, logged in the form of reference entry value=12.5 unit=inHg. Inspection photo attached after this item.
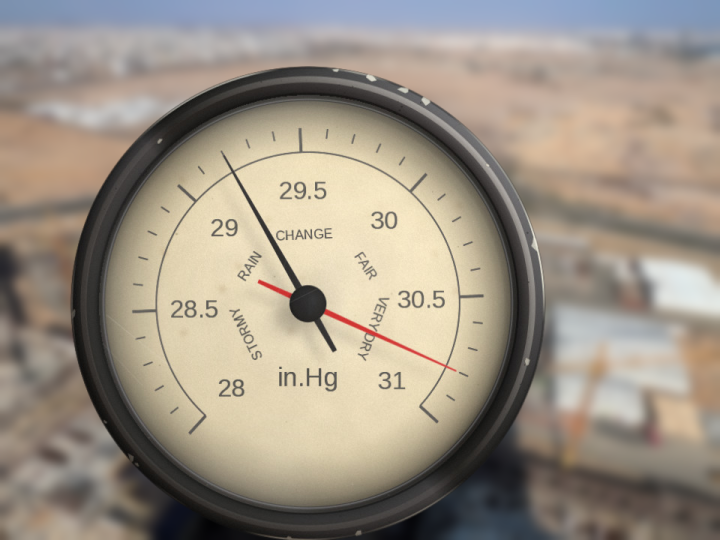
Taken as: value=29.2 unit=inHg
